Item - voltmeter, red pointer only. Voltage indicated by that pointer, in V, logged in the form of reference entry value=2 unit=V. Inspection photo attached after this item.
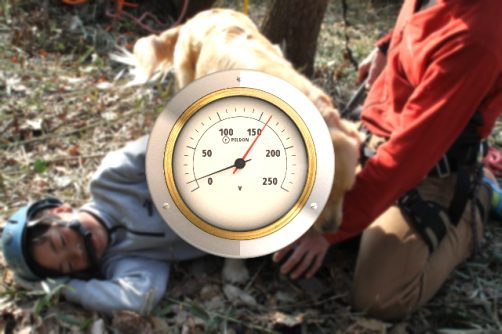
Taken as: value=160 unit=V
